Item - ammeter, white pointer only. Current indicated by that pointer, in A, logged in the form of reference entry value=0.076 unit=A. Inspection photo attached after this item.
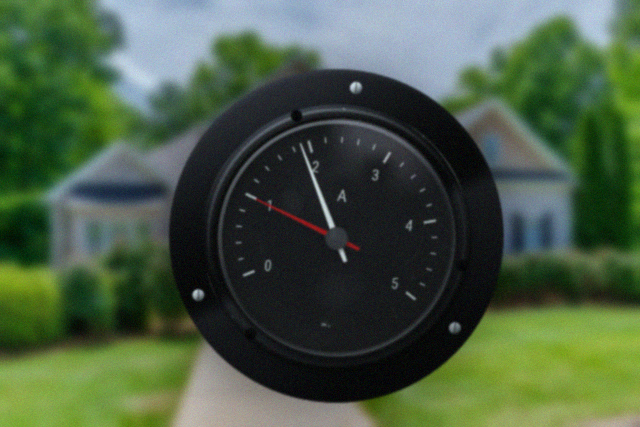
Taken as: value=1.9 unit=A
